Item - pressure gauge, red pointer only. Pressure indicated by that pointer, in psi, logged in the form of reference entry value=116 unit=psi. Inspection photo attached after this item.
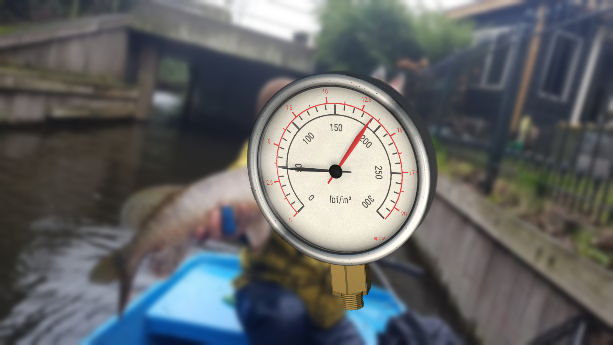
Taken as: value=190 unit=psi
